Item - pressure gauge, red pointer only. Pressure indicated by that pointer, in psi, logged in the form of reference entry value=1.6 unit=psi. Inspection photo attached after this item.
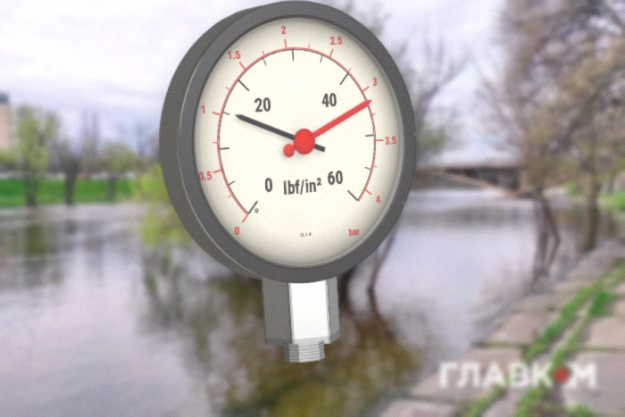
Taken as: value=45 unit=psi
